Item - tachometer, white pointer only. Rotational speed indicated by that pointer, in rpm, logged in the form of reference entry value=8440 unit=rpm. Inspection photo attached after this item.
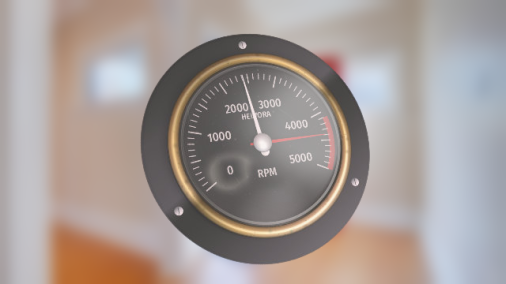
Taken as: value=2400 unit=rpm
